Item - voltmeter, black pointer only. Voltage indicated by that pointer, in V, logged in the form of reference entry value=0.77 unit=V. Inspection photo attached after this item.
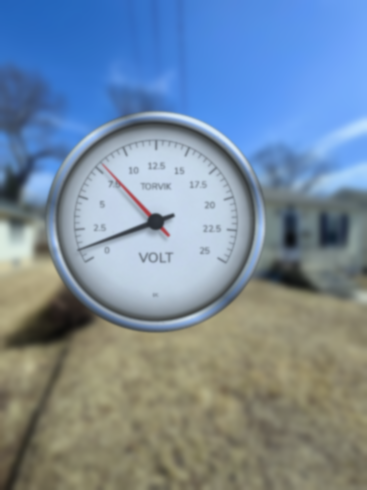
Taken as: value=1 unit=V
